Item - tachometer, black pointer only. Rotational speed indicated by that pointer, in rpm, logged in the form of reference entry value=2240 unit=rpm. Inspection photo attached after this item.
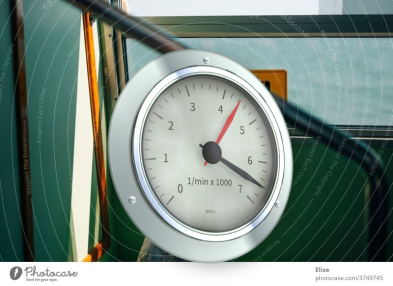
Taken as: value=6600 unit=rpm
